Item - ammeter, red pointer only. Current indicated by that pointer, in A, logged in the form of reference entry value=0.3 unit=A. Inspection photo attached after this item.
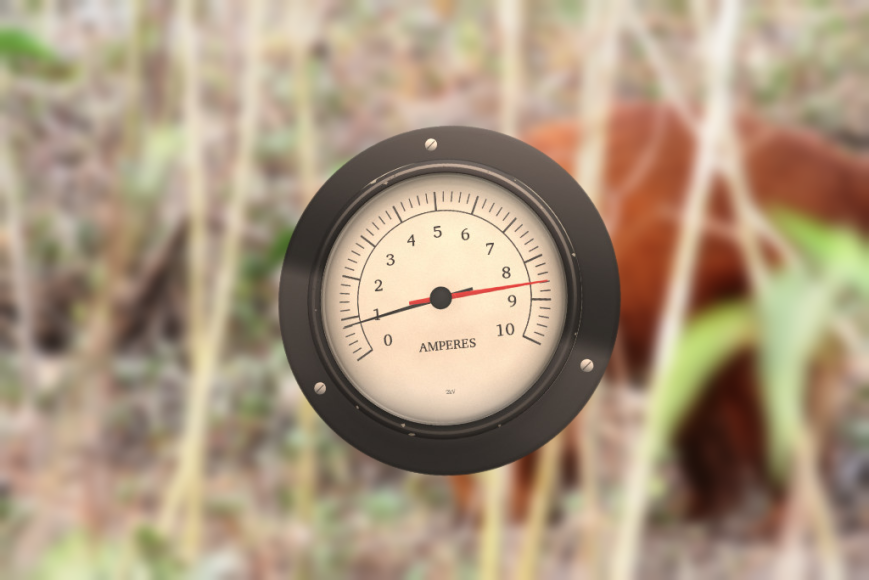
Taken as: value=8.6 unit=A
